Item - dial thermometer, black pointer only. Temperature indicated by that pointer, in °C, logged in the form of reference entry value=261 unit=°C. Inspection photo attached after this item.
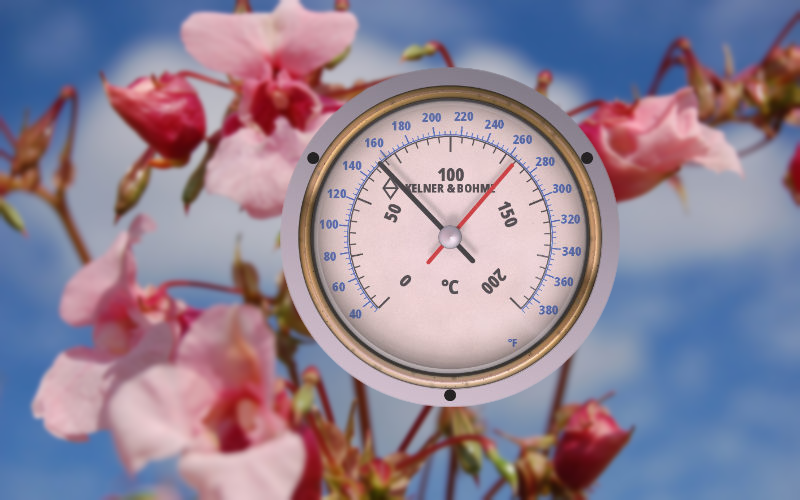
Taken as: value=67.5 unit=°C
